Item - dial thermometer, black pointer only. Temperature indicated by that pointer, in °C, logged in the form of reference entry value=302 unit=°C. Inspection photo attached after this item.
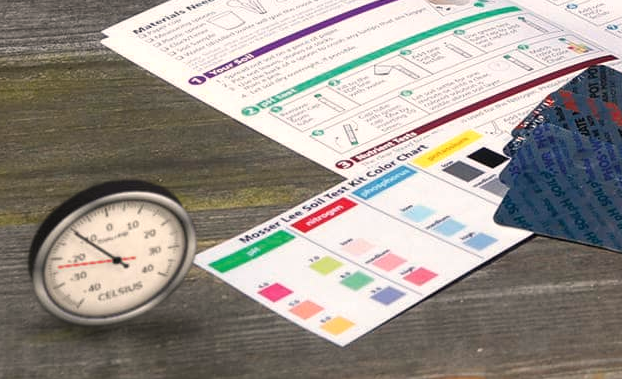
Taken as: value=-10 unit=°C
